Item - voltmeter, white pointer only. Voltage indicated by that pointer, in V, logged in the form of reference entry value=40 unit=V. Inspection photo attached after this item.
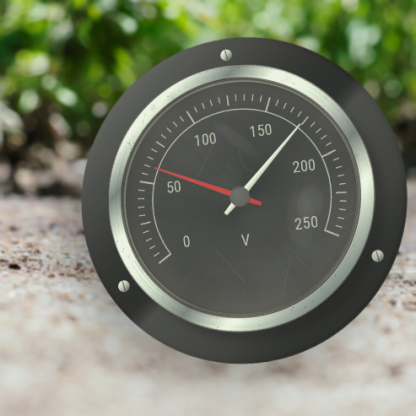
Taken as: value=175 unit=V
